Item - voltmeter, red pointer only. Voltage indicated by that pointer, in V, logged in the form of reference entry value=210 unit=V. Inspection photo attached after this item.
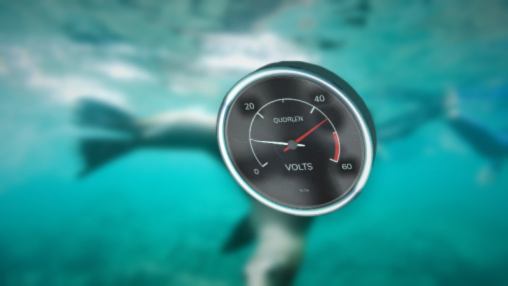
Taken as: value=45 unit=V
